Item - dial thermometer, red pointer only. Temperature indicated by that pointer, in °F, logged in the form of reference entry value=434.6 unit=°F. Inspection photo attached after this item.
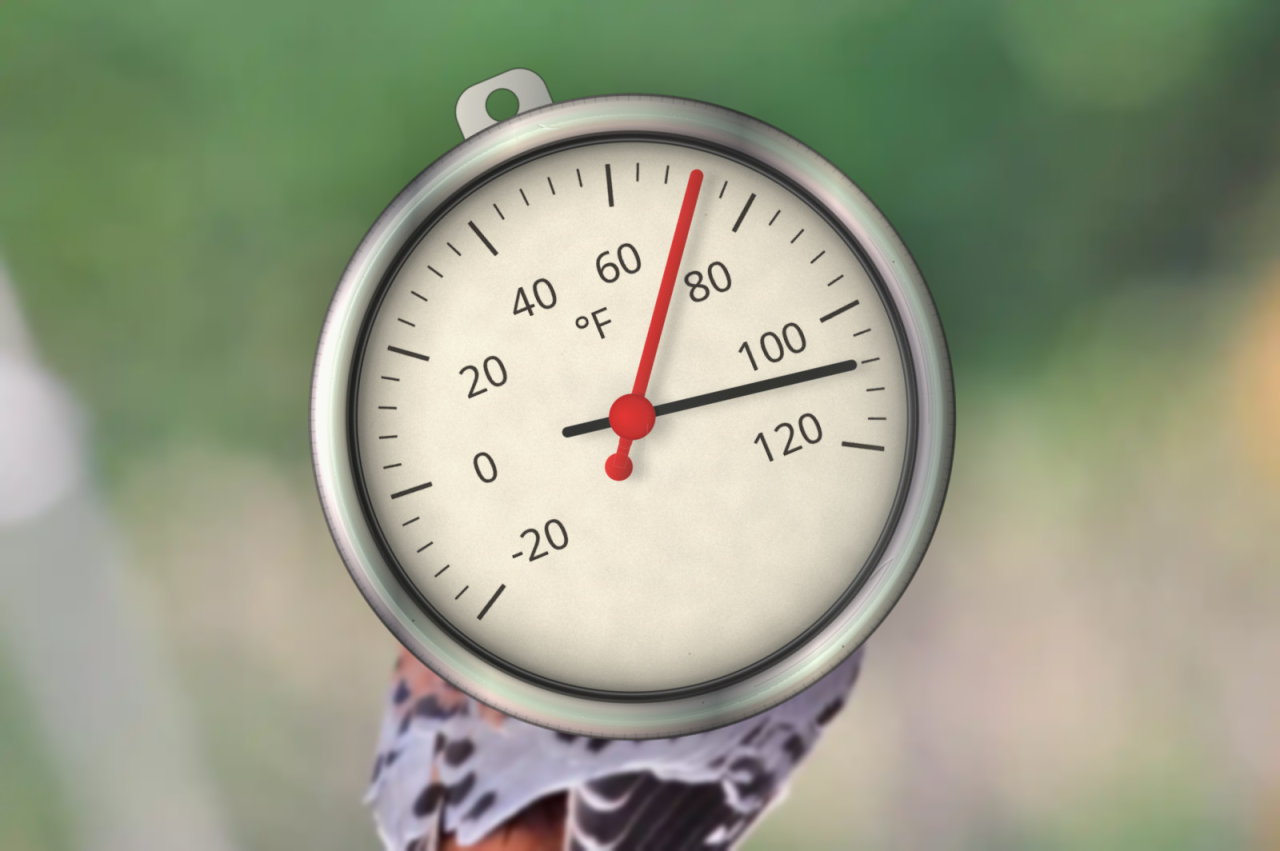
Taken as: value=72 unit=°F
